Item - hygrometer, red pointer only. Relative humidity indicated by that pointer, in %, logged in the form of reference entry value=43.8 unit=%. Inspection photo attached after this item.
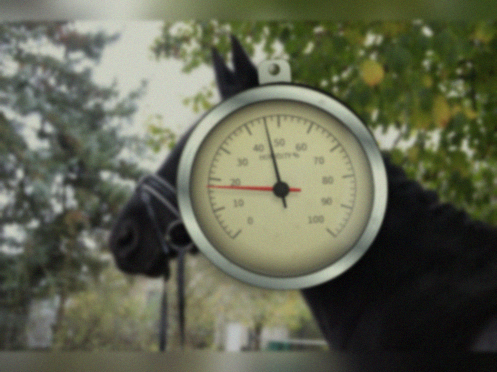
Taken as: value=18 unit=%
